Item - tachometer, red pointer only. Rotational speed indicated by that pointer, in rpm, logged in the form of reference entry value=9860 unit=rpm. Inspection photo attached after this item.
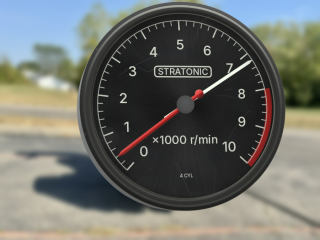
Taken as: value=400 unit=rpm
